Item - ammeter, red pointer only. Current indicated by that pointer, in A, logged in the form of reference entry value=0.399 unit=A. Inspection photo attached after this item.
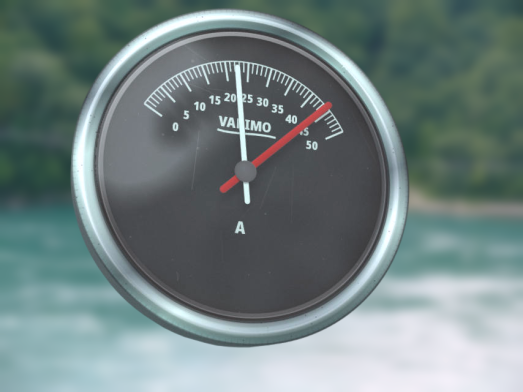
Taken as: value=44 unit=A
